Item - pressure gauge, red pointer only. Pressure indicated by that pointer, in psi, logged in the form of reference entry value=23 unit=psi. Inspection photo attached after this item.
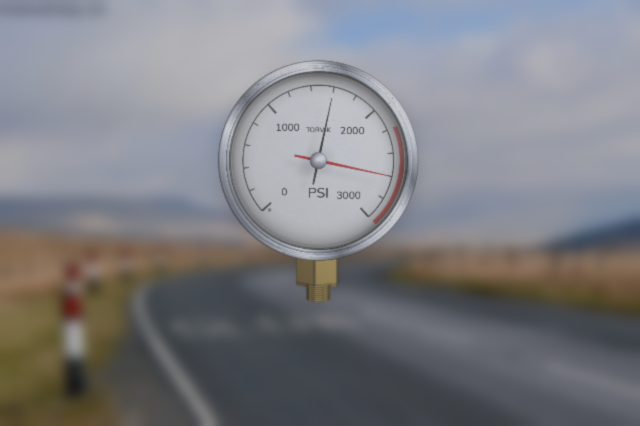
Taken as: value=2600 unit=psi
